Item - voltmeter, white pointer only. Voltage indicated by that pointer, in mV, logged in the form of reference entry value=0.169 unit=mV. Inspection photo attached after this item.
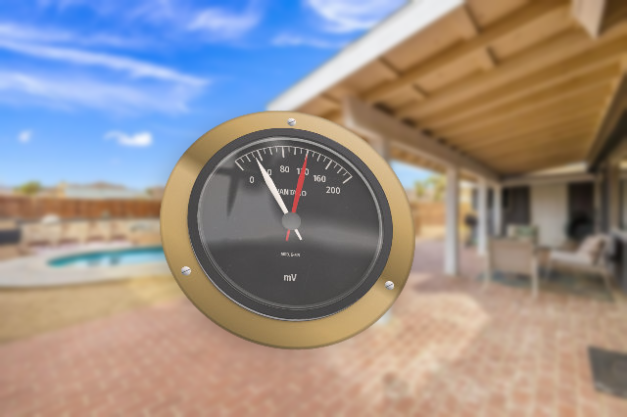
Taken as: value=30 unit=mV
